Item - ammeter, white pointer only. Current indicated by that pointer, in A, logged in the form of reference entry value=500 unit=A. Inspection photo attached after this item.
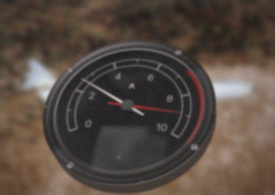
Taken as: value=2.5 unit=A
